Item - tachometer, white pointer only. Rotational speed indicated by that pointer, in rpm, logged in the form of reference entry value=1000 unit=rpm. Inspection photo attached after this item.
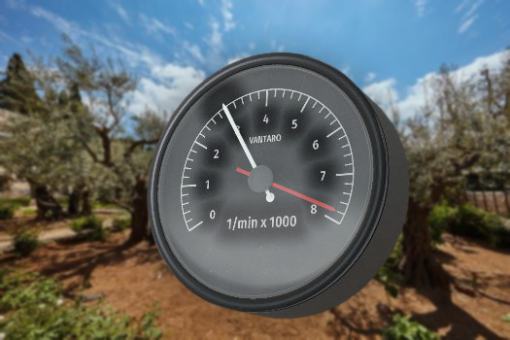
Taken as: value=3000 unit=rpm
